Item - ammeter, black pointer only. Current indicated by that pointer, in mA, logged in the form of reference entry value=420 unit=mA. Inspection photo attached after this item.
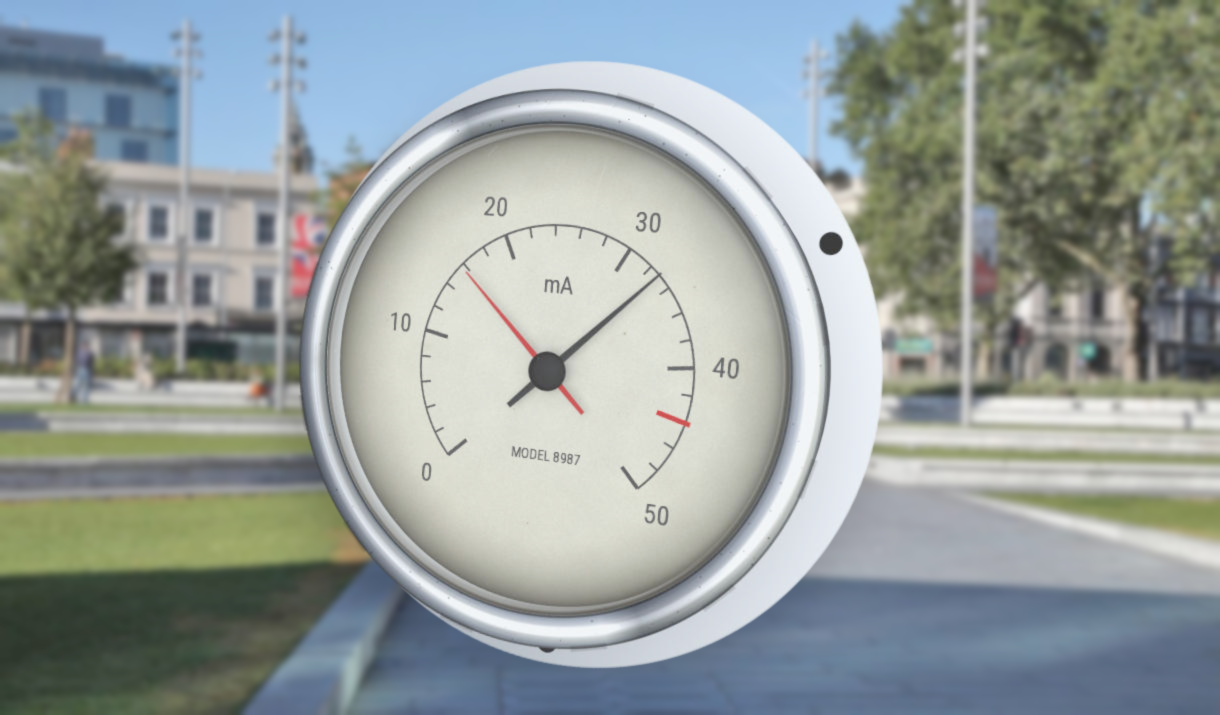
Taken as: value=33 unit=mA
